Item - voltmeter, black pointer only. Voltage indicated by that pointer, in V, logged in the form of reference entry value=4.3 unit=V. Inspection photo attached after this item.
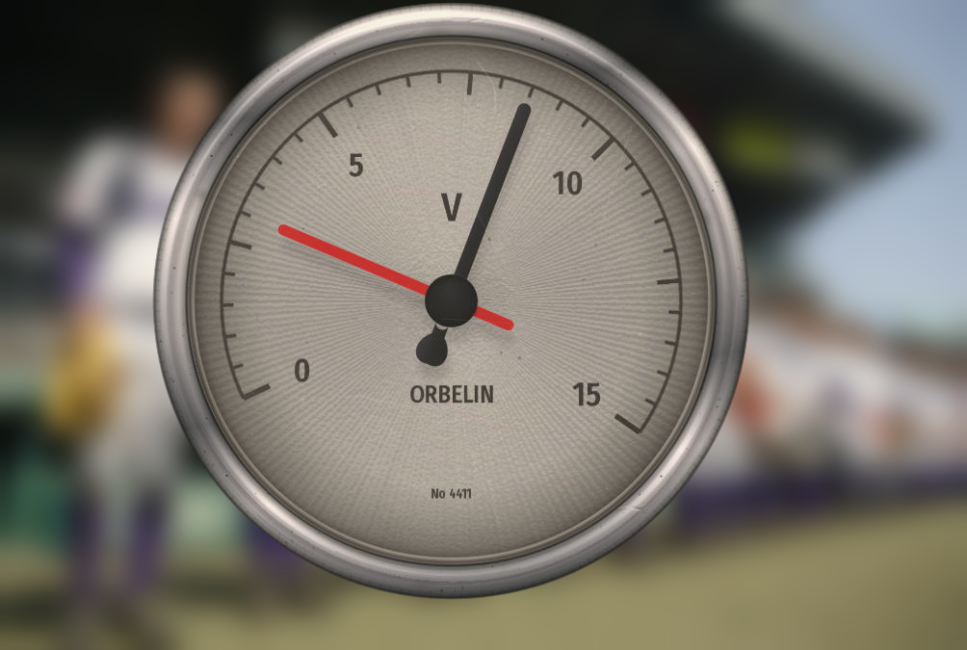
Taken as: value=8.5 unit=V
